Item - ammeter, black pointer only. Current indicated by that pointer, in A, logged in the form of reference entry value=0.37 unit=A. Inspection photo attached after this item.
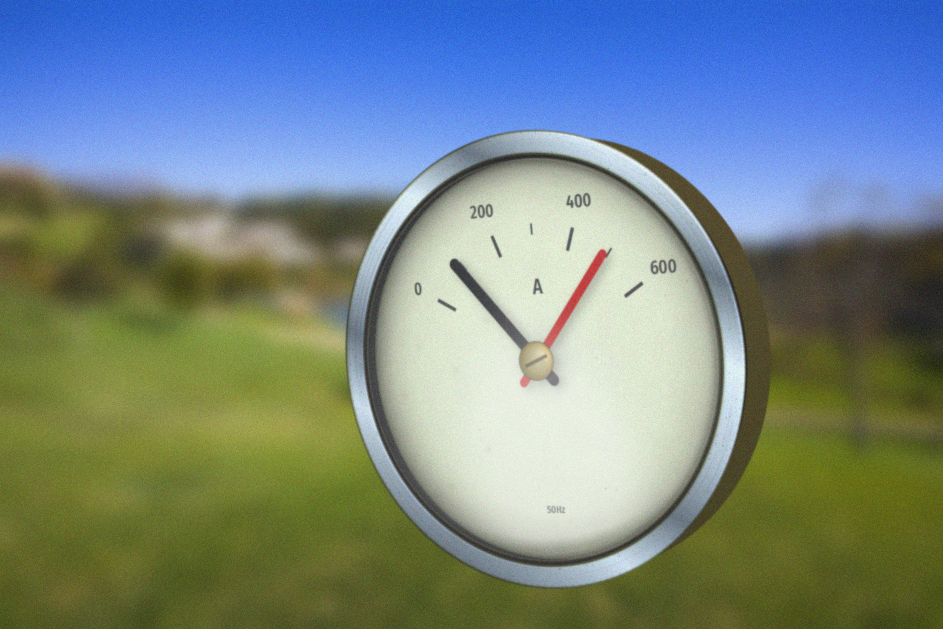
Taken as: value=100 unit=A
